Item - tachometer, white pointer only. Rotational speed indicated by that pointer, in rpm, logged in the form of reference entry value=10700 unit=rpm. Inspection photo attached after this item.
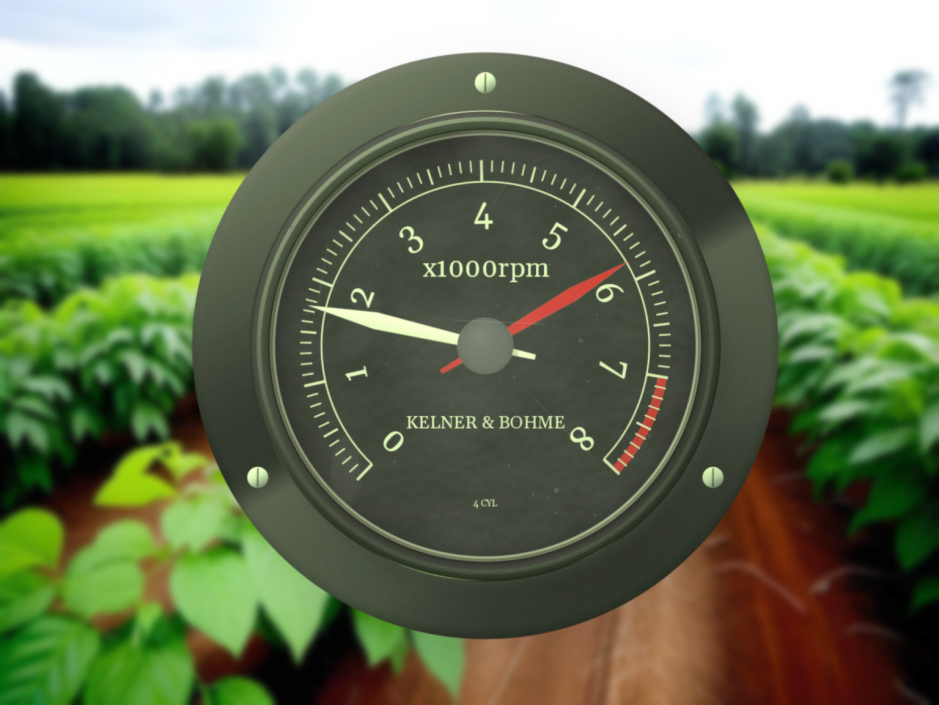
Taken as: value=1750 unit=rpm
